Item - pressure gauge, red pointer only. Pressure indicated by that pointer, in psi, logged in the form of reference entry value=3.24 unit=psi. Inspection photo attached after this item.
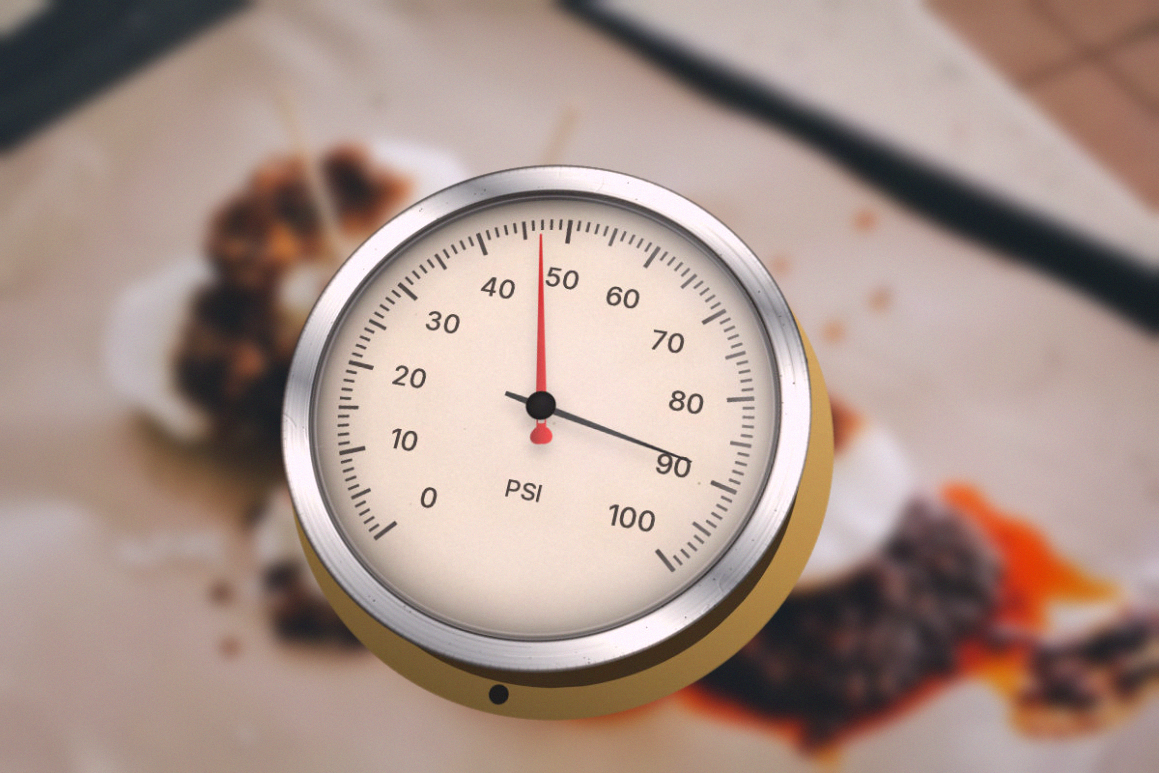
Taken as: value=47 unit=psi
